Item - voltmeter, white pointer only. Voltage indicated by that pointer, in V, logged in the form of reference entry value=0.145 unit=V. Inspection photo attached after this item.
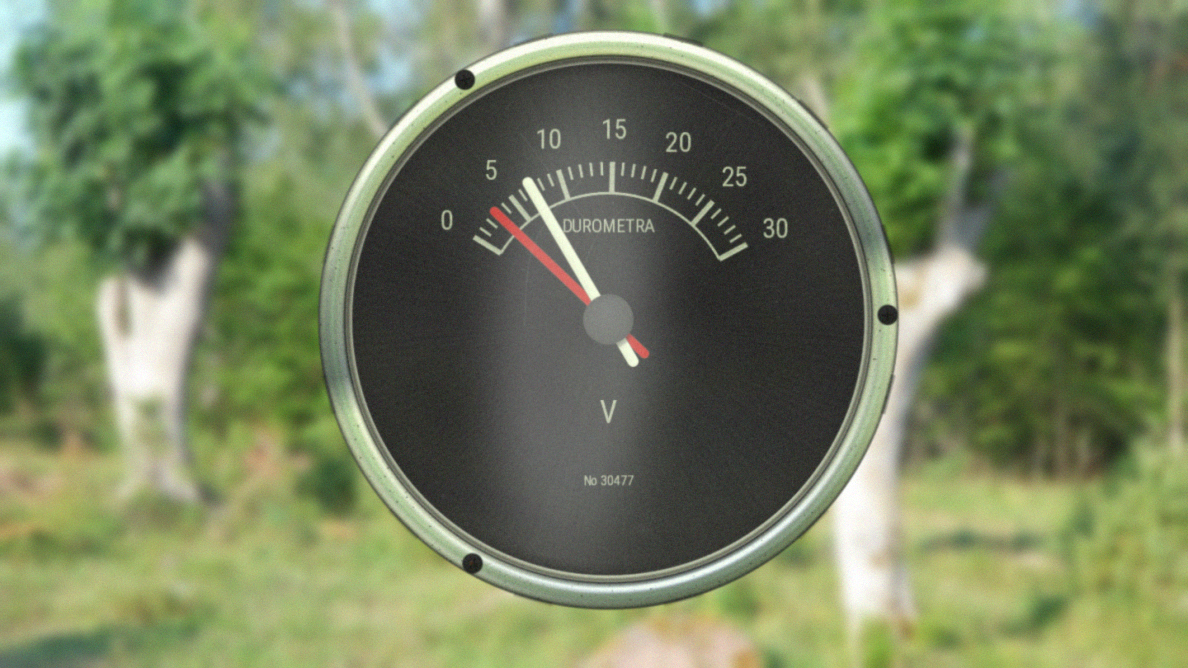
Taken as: value=7 unit=V
